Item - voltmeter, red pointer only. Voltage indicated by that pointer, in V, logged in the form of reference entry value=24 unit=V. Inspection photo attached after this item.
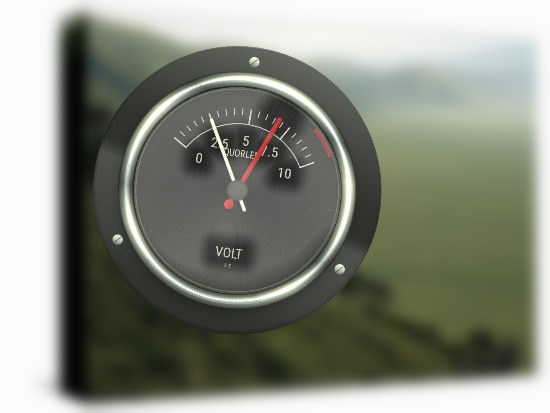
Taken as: value=6.75 unit=V
